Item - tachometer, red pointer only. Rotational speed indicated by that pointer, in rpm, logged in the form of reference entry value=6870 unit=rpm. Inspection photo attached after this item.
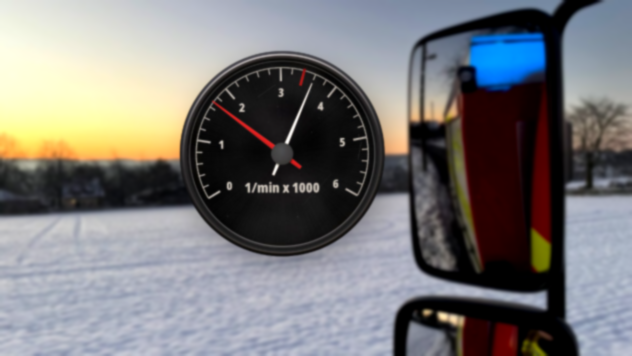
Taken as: value=1700 unit=rpm
